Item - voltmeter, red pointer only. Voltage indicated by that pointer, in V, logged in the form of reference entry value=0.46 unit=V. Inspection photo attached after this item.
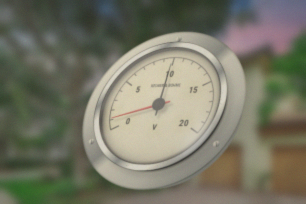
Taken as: value=1 unit=V
